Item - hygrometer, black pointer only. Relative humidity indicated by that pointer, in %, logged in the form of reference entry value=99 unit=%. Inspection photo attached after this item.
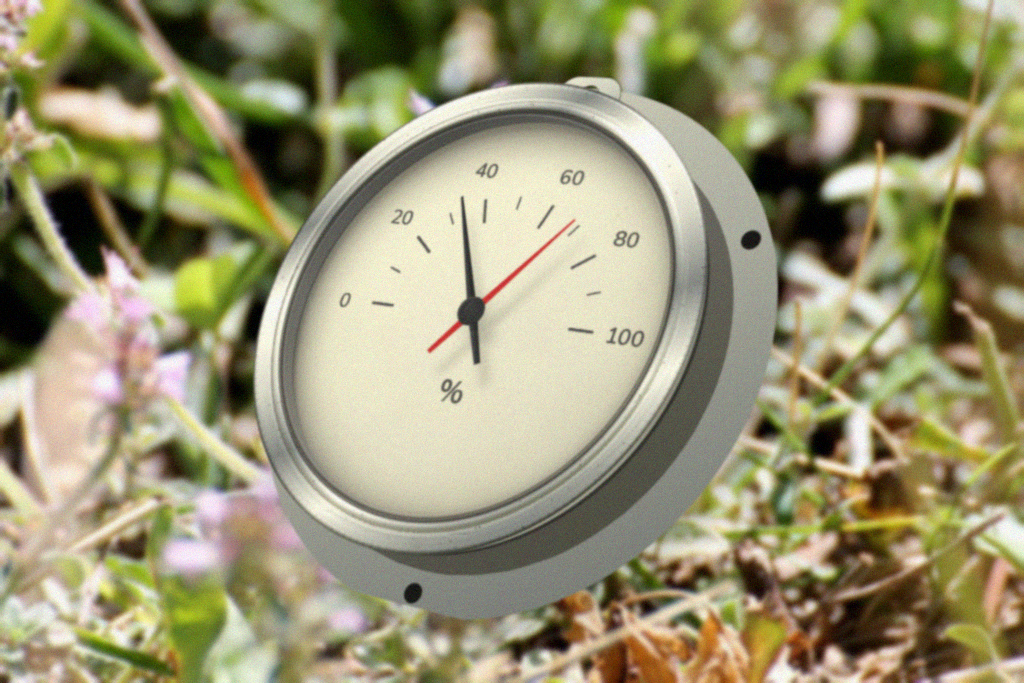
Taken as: value=35 unit=%
